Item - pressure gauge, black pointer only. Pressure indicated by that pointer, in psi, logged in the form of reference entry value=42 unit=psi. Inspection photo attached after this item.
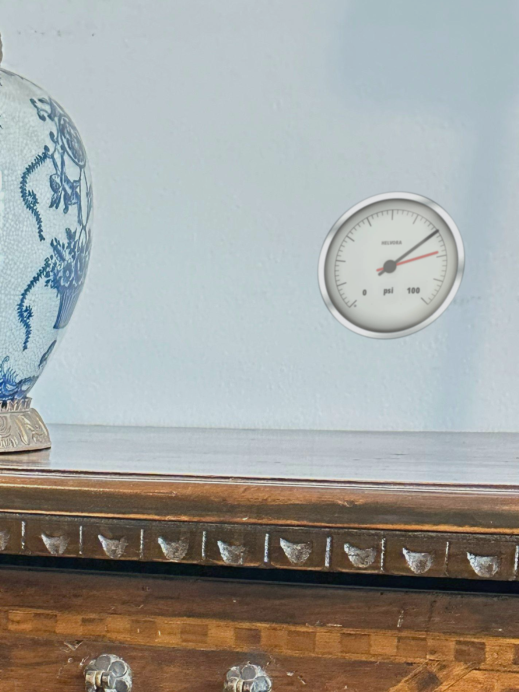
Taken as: value=70 unit=psi
